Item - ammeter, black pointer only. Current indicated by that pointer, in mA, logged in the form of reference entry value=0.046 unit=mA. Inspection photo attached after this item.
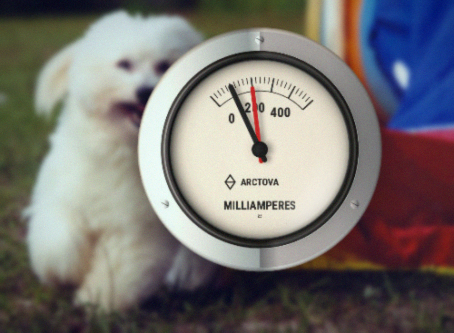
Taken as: value=100 unit=mA
